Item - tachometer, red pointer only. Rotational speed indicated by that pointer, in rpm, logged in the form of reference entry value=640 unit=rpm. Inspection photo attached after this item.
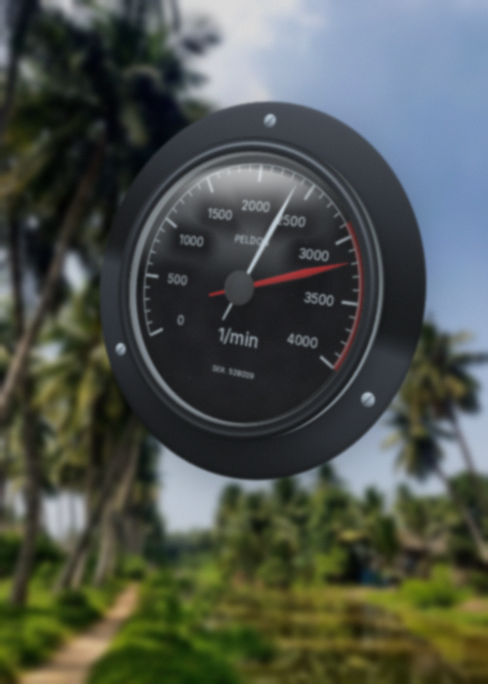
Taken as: value=3200 unit=rpm
